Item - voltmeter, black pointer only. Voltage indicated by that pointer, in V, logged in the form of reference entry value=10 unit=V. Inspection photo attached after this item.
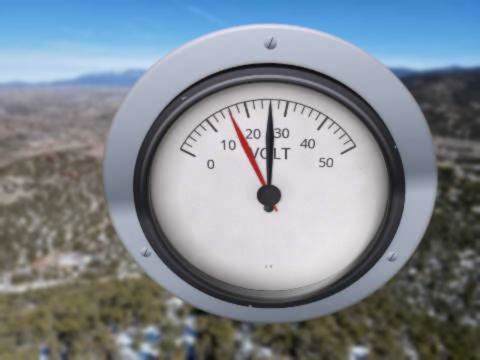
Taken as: value=26 unit=V
